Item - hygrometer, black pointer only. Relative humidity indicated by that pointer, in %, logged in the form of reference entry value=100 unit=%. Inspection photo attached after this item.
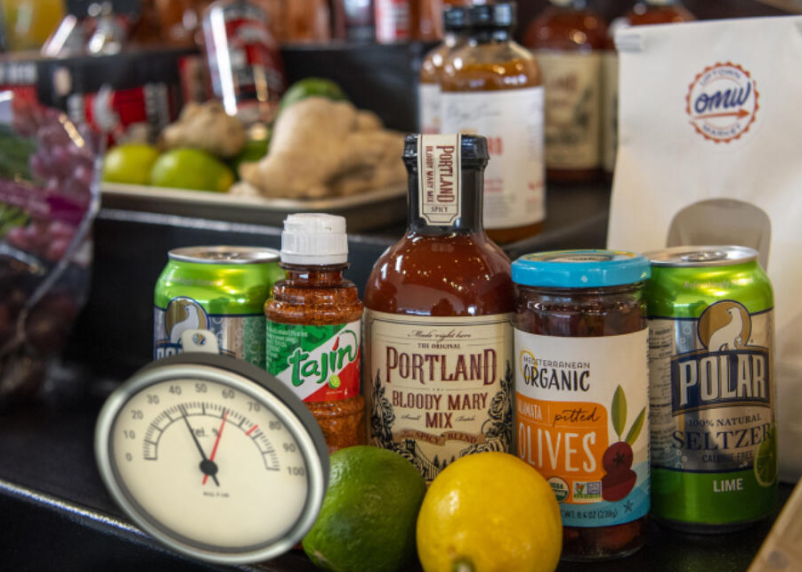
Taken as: value=40 unit=%
